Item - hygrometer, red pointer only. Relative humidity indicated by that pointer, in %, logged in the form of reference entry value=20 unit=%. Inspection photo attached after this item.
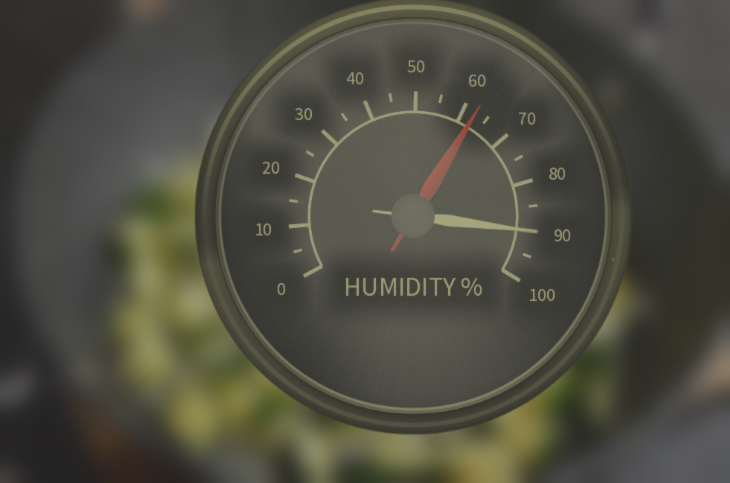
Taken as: value=62.5 unit=%
